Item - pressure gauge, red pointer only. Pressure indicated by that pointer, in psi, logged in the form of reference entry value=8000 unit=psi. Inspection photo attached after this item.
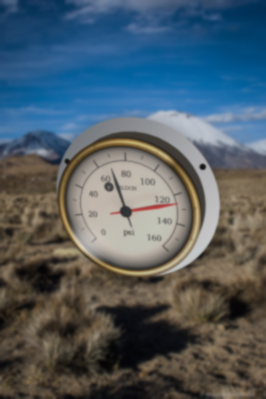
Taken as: value=125 unit=psi
